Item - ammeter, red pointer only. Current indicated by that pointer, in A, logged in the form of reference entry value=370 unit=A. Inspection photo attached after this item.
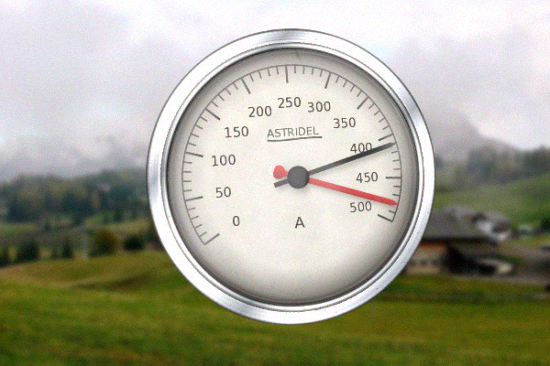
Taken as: value=480 unit=A
